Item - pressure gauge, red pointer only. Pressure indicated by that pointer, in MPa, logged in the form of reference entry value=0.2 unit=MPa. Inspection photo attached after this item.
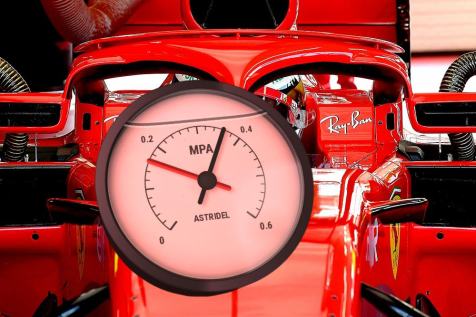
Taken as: value=0.16 unit=MPa
